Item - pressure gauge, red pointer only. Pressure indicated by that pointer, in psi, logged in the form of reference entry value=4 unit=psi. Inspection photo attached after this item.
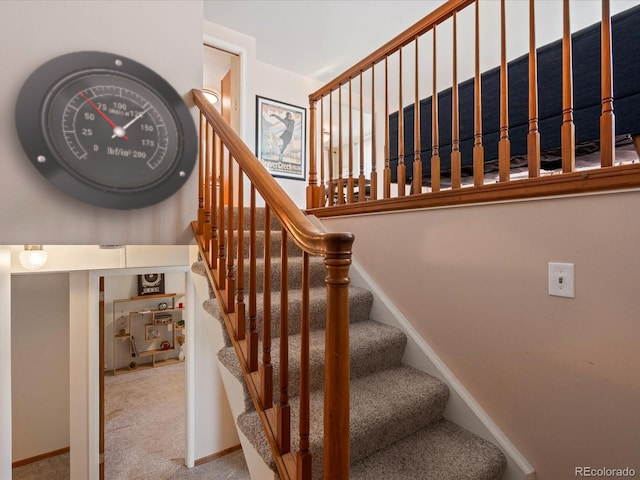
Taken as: value=65 unit=psi
